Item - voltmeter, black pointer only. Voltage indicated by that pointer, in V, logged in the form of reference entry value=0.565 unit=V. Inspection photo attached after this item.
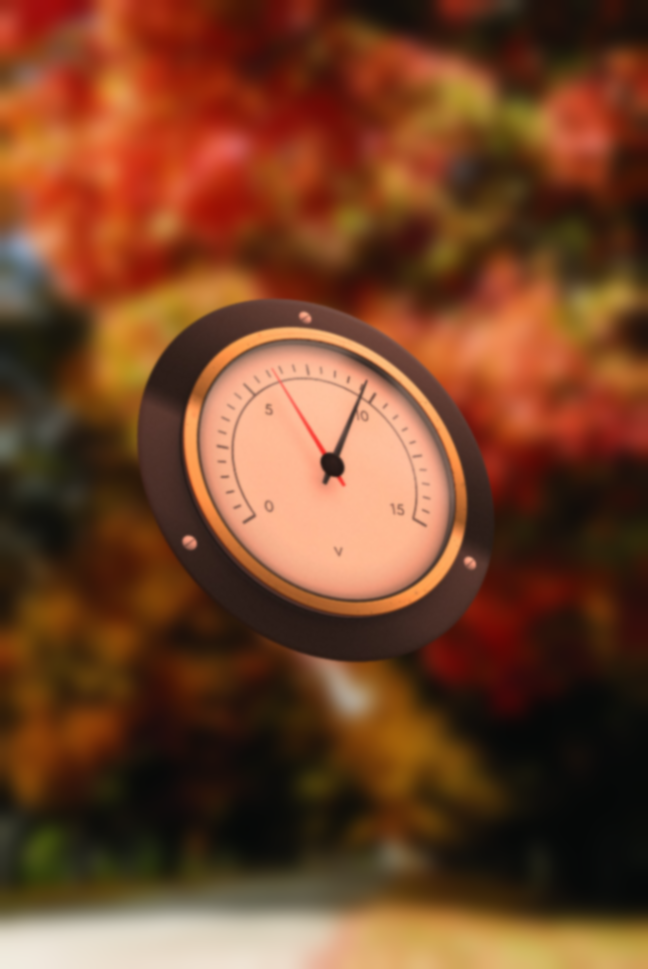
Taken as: value=9.5 unit=V
